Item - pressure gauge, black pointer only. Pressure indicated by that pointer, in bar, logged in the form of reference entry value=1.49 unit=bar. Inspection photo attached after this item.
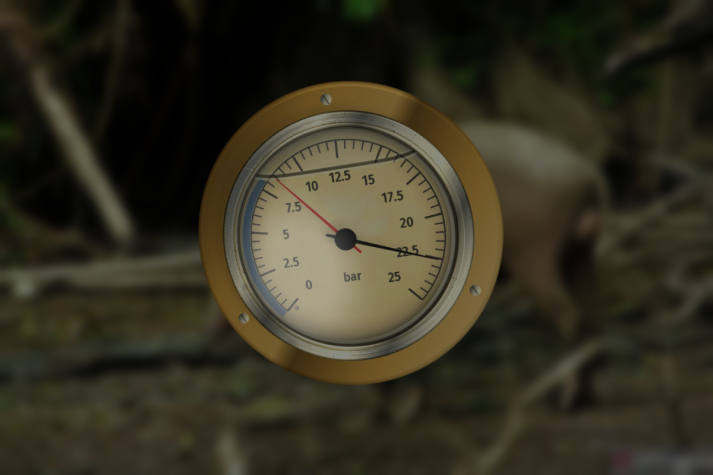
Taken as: value=22.5 unit=bar
